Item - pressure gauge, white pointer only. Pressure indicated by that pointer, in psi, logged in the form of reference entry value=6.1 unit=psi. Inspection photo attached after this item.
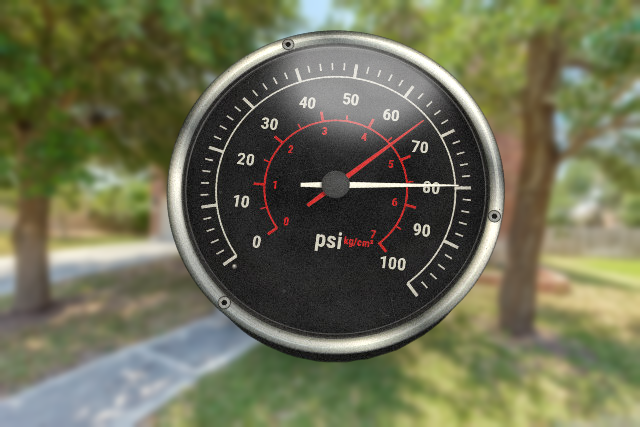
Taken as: value=80 unit=psi
